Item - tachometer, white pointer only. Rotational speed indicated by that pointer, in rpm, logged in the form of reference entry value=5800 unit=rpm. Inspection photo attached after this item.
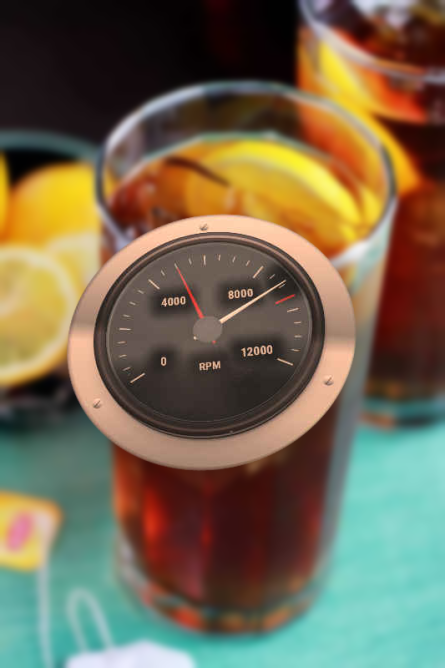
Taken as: value=9000 unit=rpm
